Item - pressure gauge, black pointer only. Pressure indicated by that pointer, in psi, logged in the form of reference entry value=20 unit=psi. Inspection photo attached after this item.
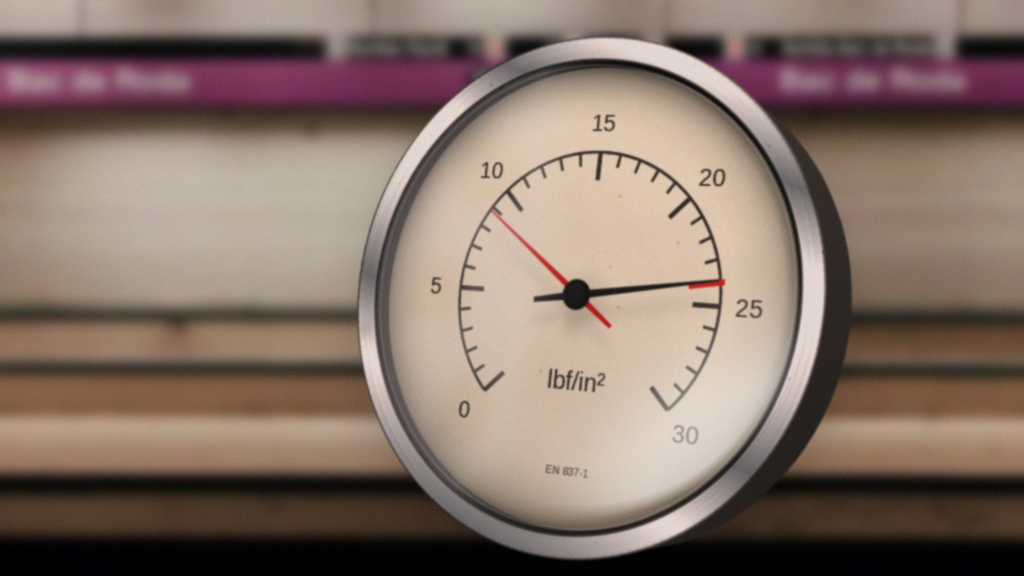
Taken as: value=24 unit=psi
